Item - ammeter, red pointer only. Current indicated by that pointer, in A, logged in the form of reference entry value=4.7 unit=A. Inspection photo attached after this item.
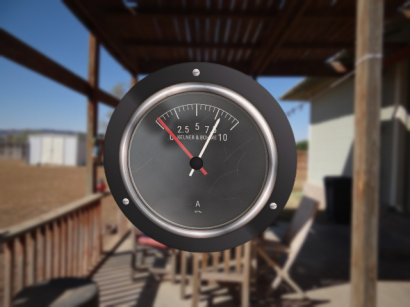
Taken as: value=0.5 unit=A
